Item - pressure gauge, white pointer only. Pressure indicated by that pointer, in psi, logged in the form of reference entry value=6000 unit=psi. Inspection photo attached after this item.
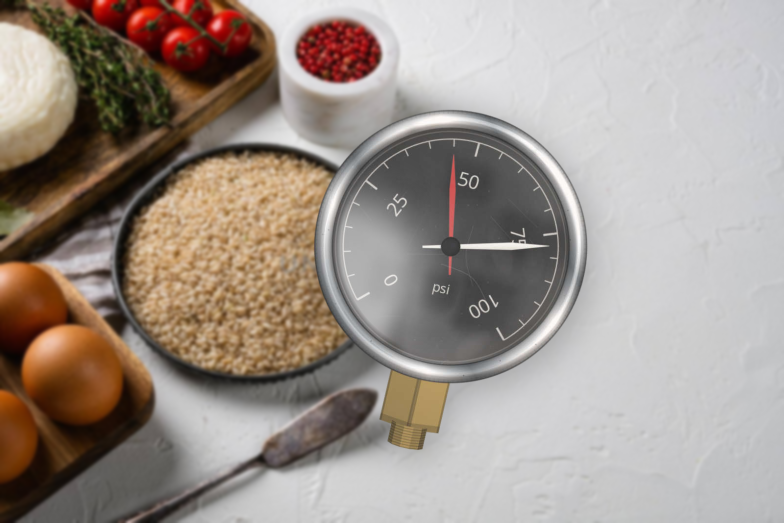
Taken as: value=77.5 unit=psi
